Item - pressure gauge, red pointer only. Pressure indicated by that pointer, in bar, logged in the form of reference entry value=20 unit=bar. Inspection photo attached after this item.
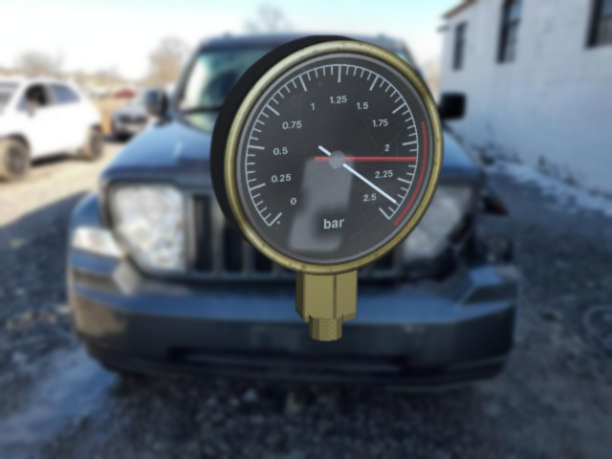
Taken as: value=2.1 unit=bar
